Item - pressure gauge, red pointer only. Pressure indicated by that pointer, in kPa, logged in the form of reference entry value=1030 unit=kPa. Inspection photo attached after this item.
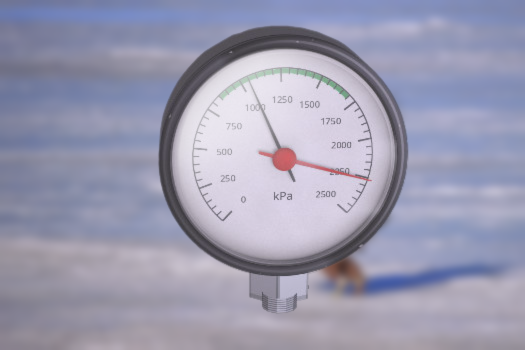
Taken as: value=2250 unit=kPa
